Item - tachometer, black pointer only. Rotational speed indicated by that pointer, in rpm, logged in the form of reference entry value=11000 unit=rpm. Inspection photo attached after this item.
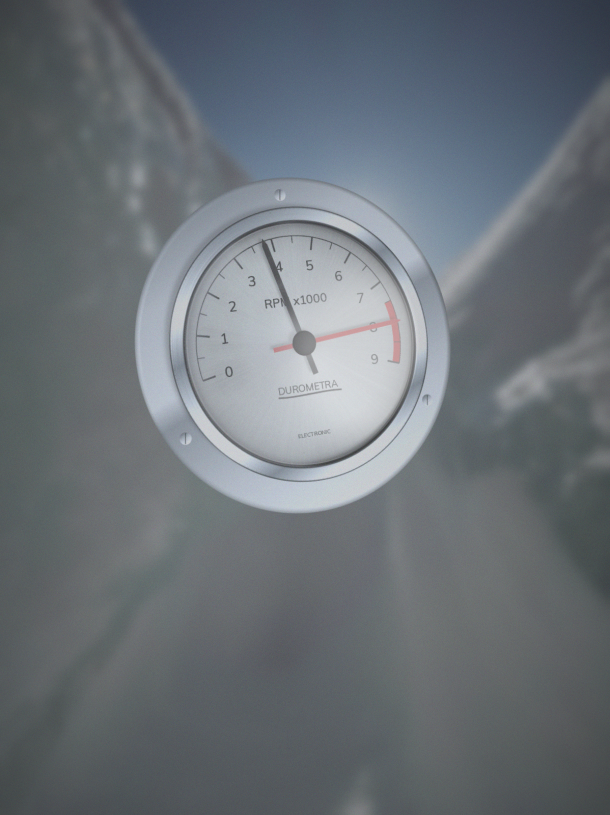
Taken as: value=3750 unit=rpm
